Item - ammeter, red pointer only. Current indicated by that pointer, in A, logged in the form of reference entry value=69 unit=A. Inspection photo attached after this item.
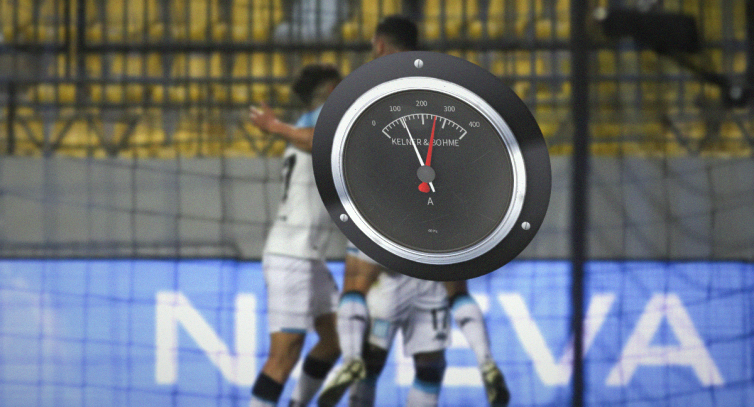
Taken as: value=260 unit=A
